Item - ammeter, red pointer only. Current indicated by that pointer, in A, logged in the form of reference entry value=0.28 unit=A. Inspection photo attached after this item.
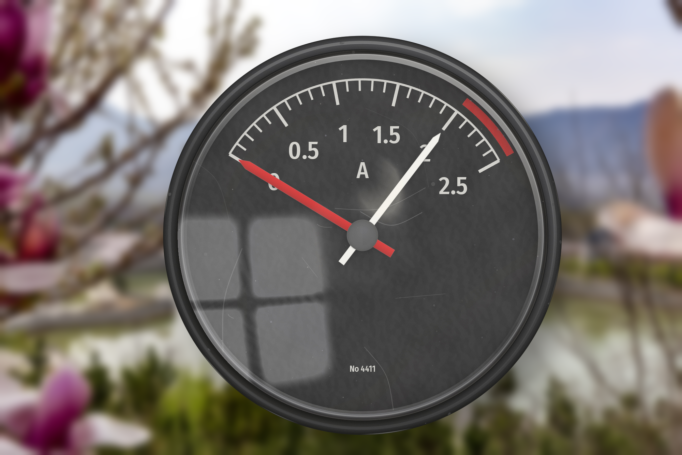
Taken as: value=0 unit=A
